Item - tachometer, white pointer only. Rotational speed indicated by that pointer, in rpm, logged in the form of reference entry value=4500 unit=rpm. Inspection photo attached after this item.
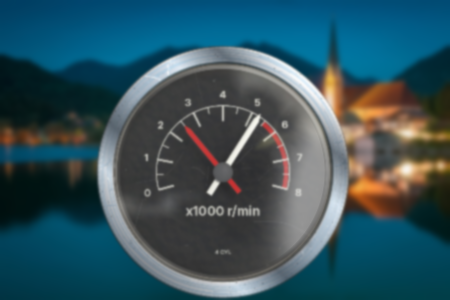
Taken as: value=5250 unit=rpm
